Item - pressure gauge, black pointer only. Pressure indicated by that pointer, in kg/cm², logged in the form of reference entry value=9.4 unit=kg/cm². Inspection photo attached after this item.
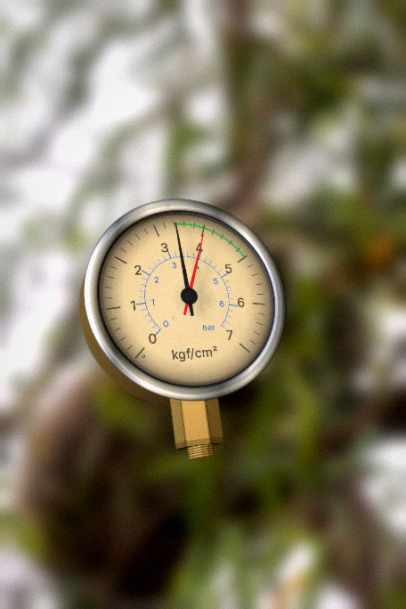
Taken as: value=3.4 unit=kg/cm²
